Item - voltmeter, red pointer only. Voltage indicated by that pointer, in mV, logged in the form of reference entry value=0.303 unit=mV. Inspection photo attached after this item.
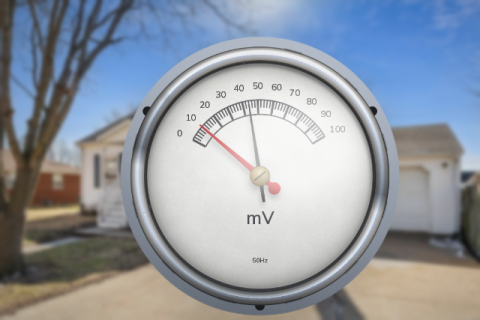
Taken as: value=10 unit=mV
